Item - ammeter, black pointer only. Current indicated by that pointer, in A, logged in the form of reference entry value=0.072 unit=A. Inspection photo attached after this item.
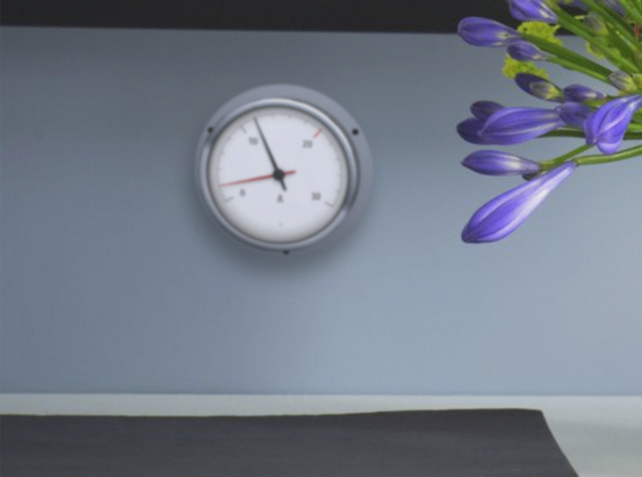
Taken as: value=12 unit=A
